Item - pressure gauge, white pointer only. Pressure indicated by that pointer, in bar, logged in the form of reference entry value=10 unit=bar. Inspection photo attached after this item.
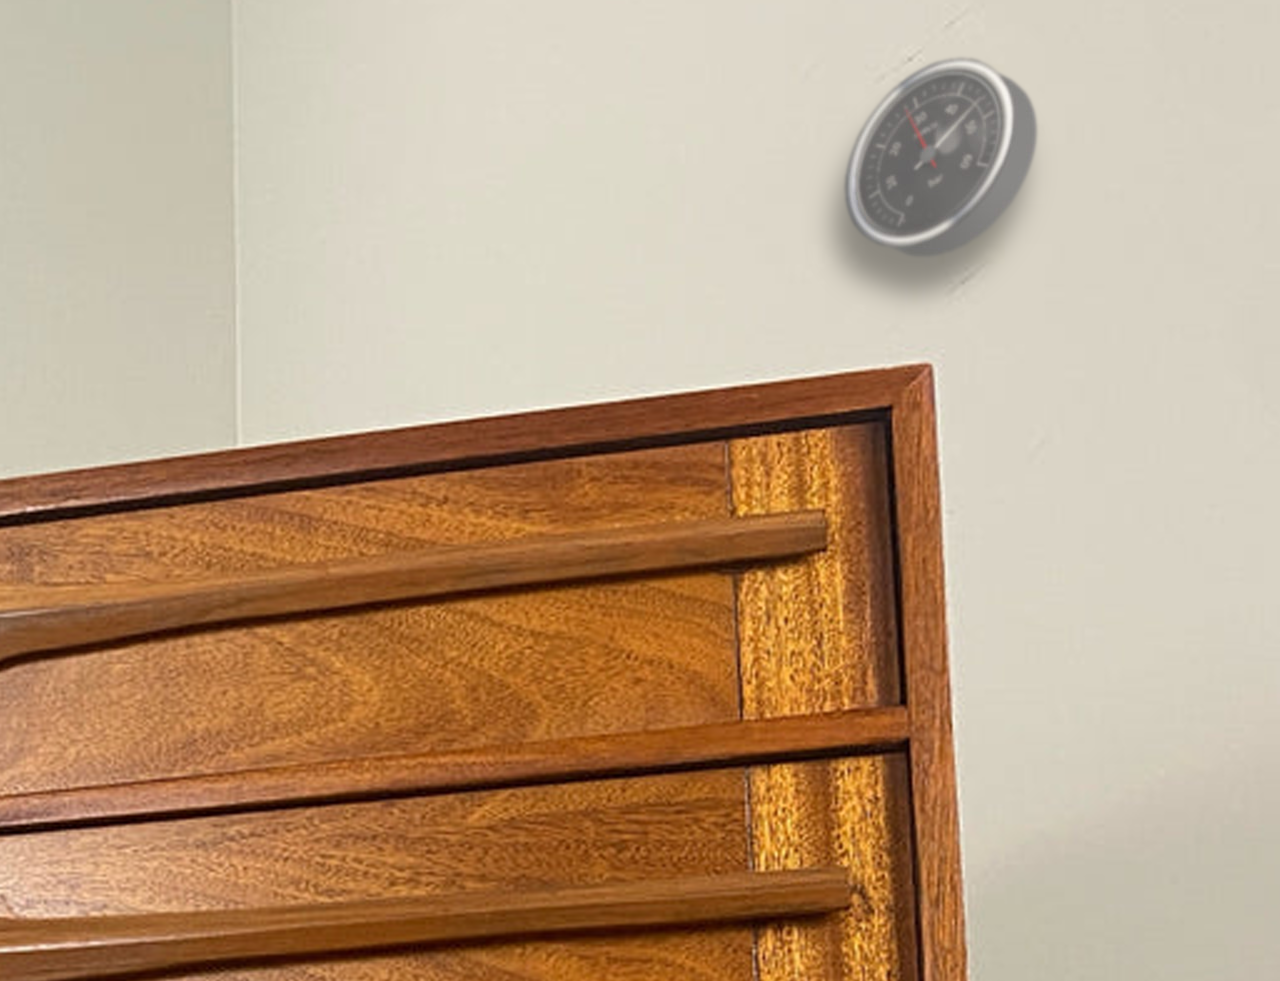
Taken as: value=46 unit=bar
